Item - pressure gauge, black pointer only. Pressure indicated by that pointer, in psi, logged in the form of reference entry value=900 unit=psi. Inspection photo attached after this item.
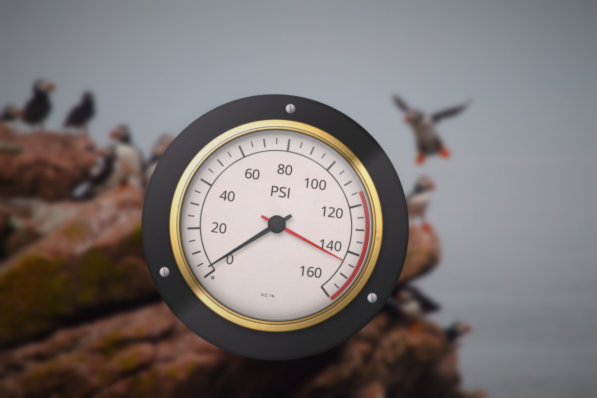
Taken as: value=2.5 unit=psi
